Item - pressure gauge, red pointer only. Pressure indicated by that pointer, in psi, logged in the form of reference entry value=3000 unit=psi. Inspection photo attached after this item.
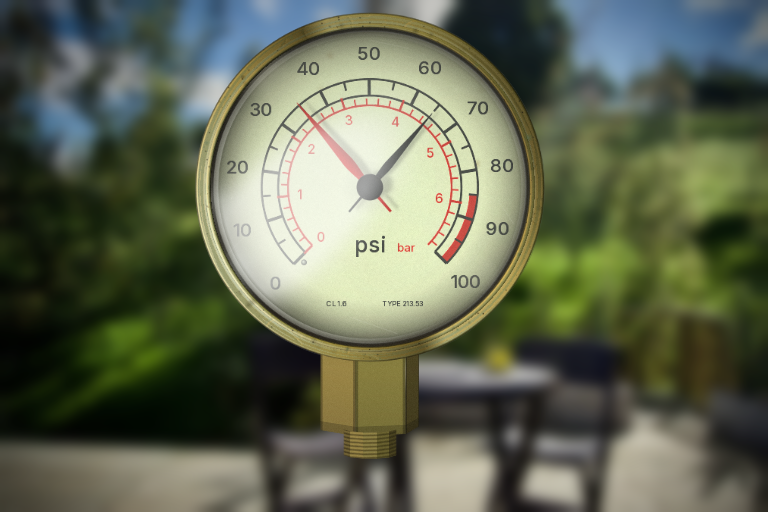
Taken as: value=35 unit=psi
